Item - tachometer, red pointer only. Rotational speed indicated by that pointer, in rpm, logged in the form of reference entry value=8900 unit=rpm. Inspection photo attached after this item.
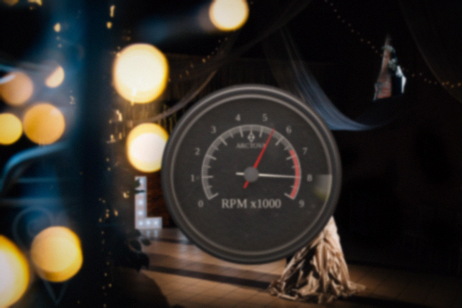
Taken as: value=5500 unit=rpm
